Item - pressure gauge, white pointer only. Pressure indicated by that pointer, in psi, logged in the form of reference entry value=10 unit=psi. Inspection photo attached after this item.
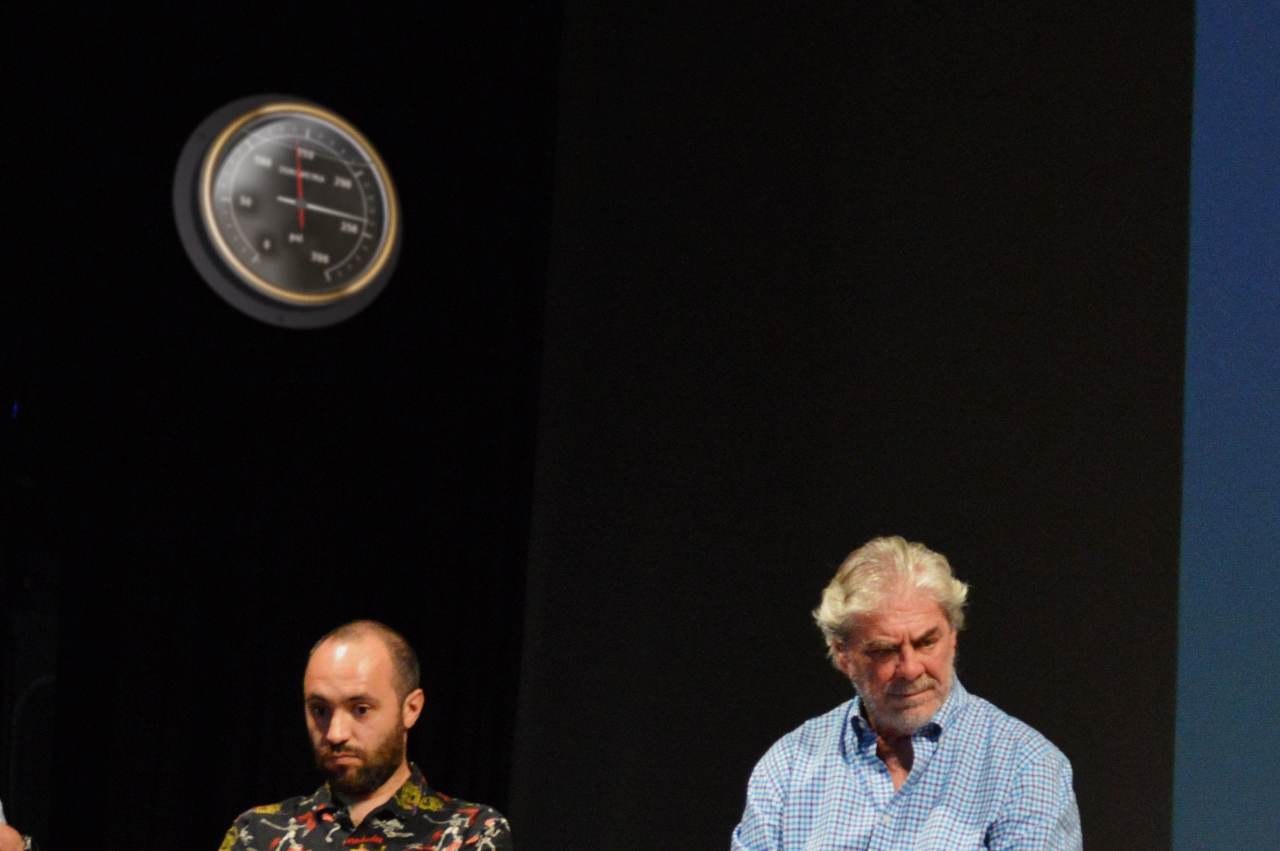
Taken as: value=240 unit=psi
